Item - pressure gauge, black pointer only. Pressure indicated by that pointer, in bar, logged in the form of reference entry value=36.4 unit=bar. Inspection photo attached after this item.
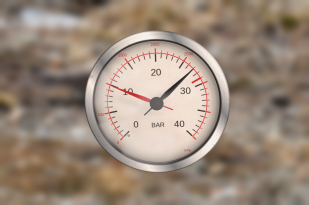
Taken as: value=27 unit=bar
